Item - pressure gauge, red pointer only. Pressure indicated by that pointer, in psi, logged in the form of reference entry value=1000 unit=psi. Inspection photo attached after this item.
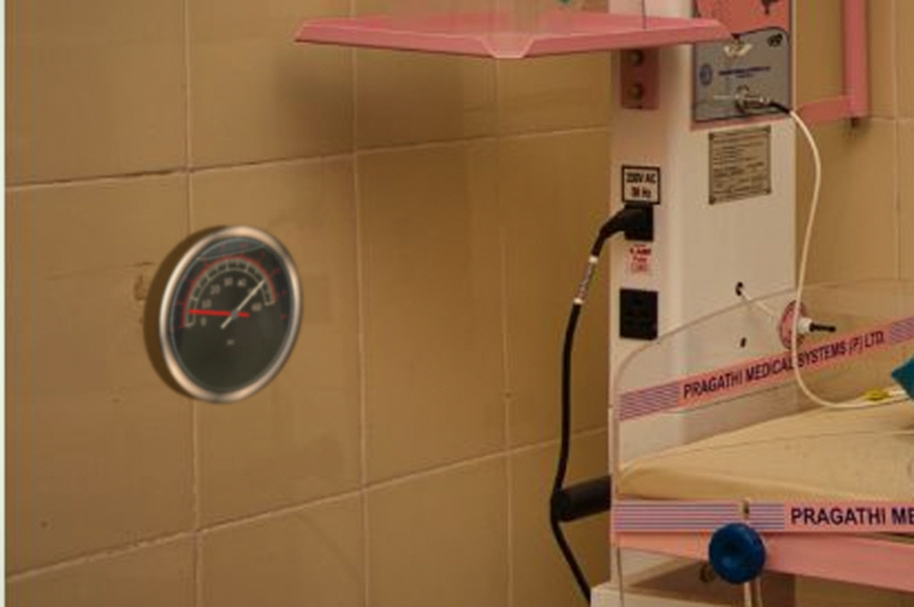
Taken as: value=5 unit=psi
